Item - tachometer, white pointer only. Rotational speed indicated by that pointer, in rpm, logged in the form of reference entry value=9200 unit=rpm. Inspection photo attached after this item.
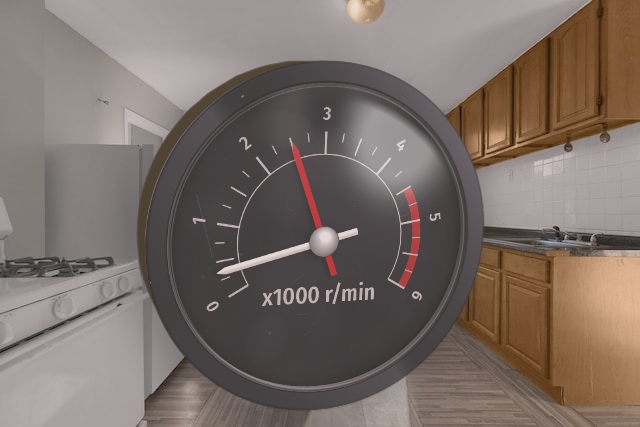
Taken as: value=375 unit=rpm
